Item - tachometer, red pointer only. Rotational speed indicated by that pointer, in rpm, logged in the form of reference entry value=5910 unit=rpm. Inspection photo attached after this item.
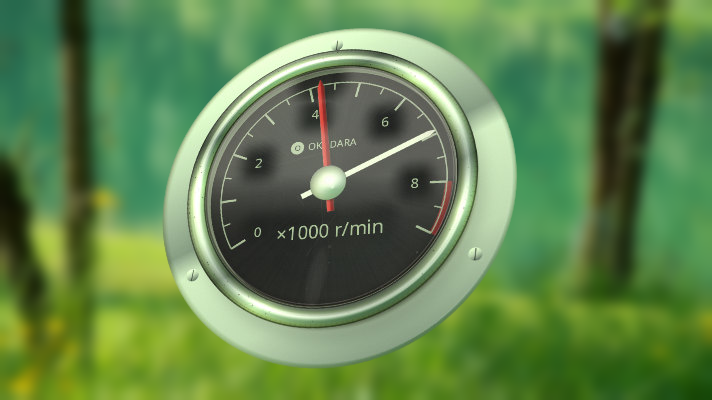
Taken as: value=4250 unit=rpm
